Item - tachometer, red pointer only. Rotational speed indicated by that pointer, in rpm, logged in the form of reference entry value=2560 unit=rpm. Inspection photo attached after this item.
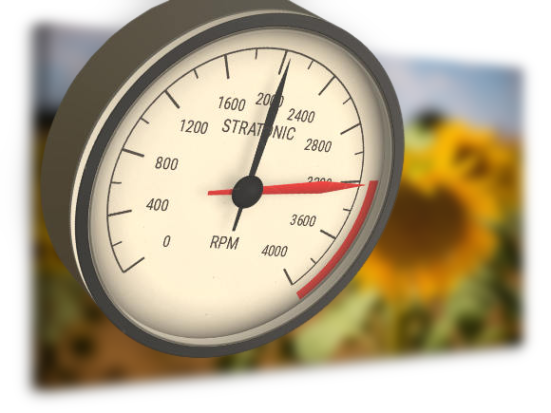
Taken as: value=3200 unit=rpm
